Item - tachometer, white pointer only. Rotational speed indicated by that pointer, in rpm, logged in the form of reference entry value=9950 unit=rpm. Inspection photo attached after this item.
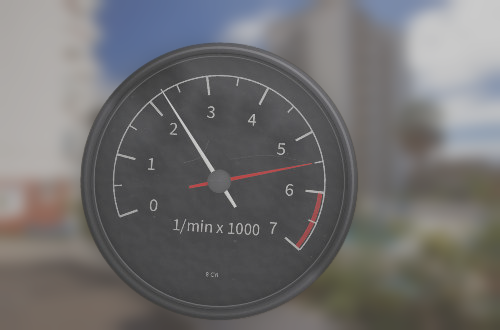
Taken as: value=2250 unit=rpm
